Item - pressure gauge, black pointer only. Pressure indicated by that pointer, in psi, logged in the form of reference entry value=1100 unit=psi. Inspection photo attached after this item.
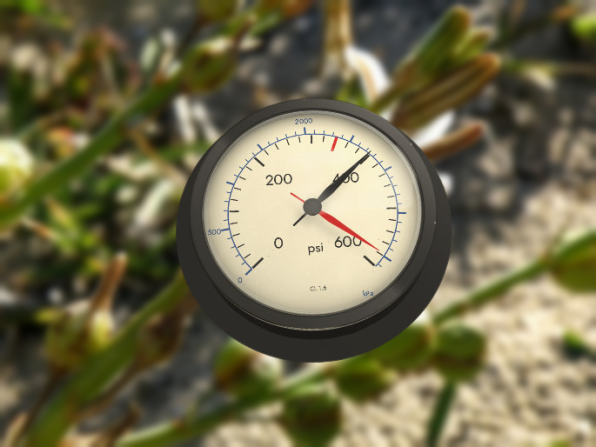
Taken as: value=400 unit=psi
